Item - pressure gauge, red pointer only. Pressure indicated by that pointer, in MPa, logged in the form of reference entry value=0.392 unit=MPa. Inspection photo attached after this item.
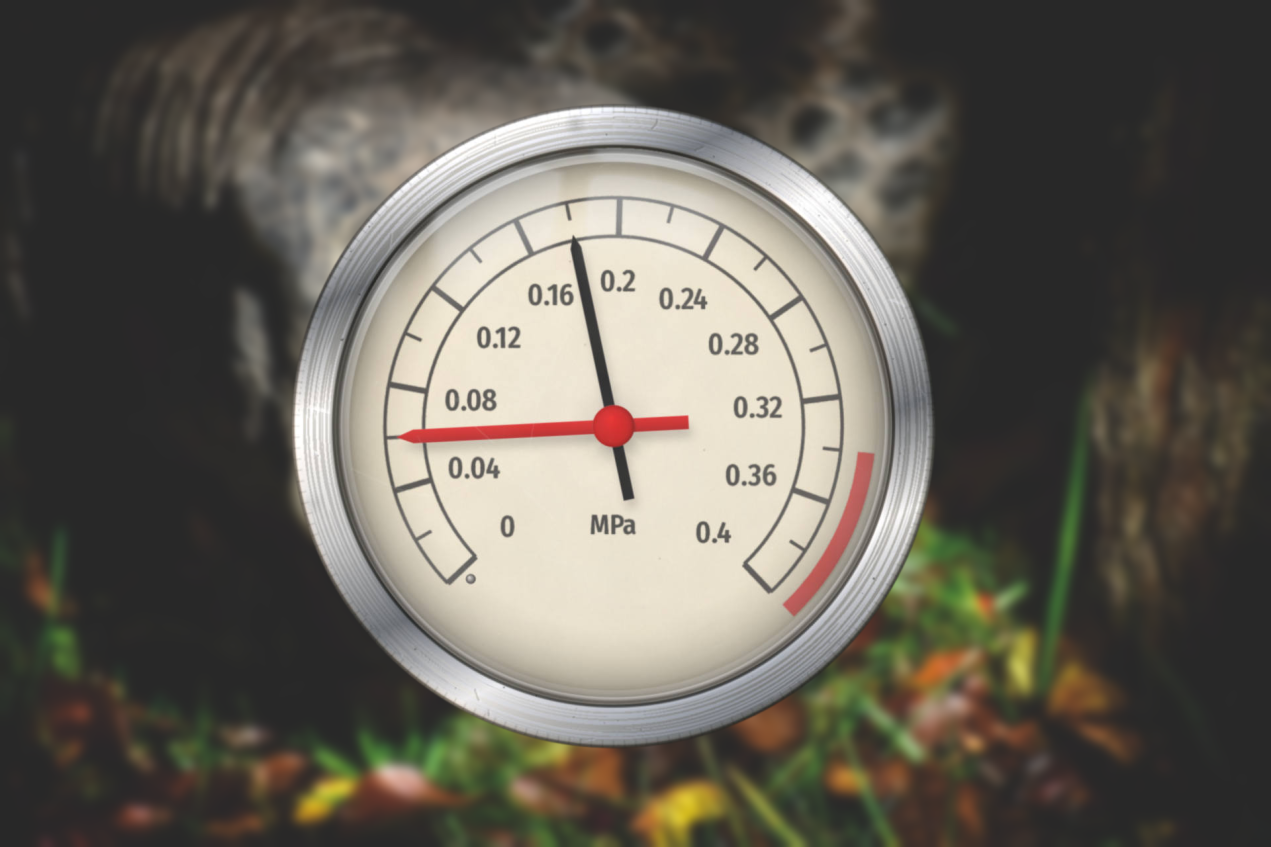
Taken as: value=0.06 unit=MPa
